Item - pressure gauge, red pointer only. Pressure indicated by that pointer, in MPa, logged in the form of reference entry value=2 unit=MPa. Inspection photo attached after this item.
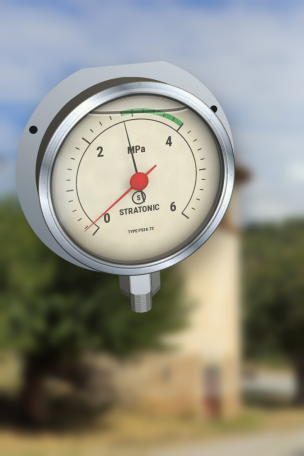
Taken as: value=0.2 unit=MPa
